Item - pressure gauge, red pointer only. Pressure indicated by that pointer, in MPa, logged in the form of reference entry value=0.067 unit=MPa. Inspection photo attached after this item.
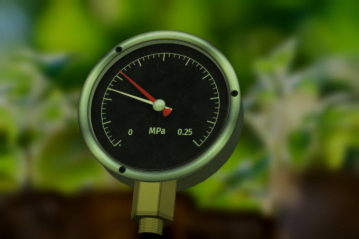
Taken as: value=0.08 unit=MPa
